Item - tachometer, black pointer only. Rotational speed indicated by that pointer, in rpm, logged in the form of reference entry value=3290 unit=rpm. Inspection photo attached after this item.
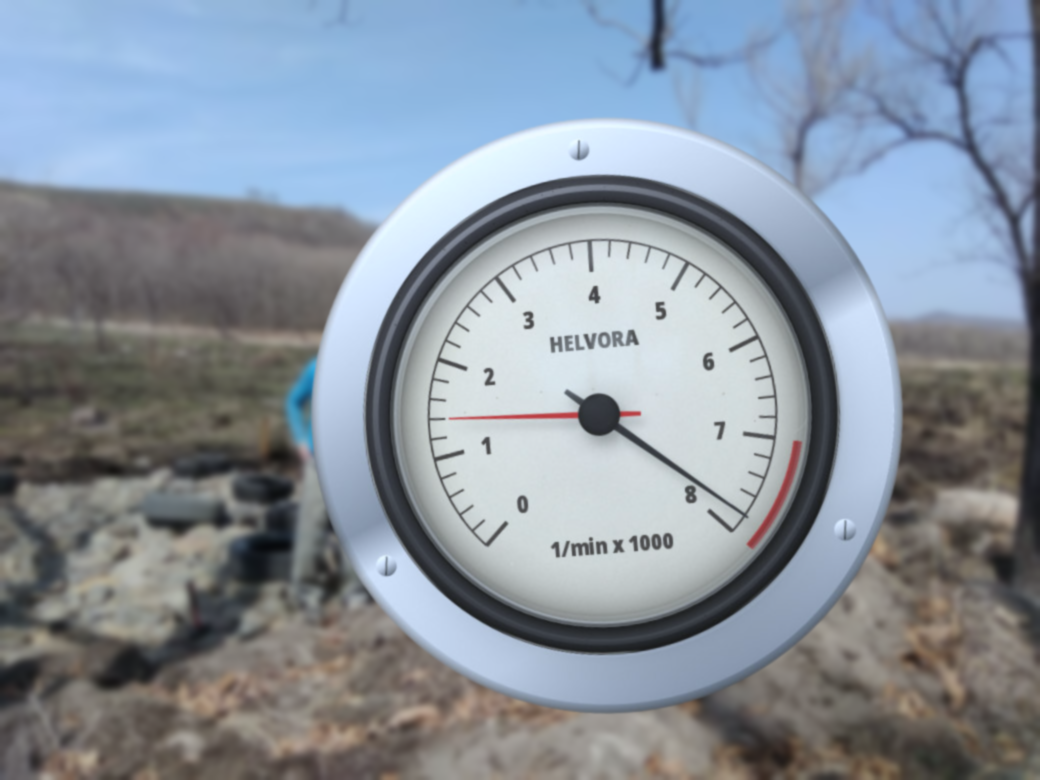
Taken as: value=7800 unit=rpm
